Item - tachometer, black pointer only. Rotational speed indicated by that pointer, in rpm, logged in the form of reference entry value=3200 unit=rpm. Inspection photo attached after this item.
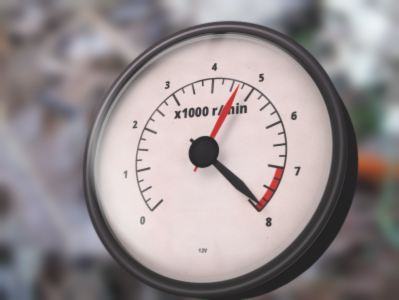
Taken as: value=7875 unit=rpm
